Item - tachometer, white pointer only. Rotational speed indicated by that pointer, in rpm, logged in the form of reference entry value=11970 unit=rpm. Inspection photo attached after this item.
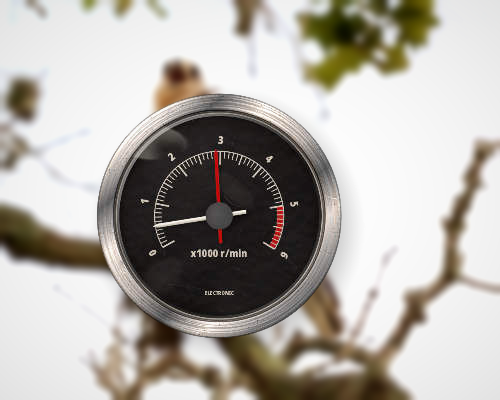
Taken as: value=500 unit=rpm
